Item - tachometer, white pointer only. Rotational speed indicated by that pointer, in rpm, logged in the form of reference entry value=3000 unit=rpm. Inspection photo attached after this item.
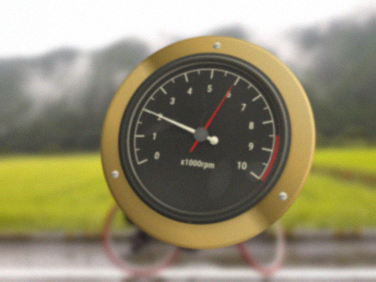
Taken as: value=2000 unit=rpm
